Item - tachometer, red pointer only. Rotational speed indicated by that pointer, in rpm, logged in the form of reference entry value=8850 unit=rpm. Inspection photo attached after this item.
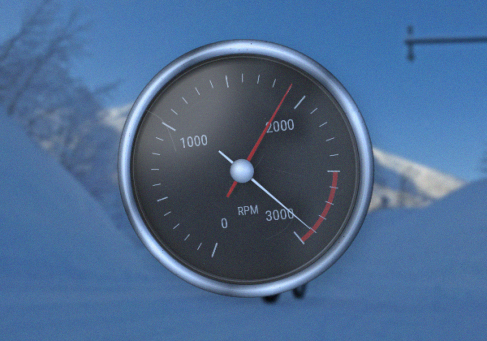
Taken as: value=1900 unit=rpm
